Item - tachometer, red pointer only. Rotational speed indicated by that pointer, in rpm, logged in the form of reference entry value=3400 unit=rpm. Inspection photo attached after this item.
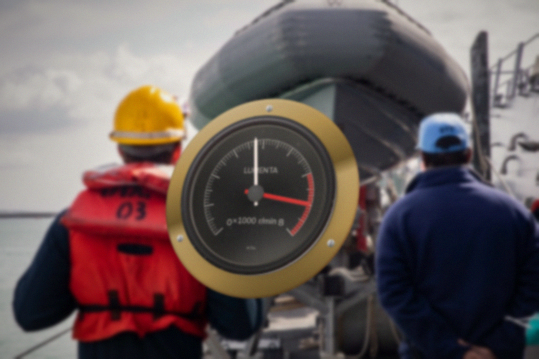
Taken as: value=7000 unit=rpm
